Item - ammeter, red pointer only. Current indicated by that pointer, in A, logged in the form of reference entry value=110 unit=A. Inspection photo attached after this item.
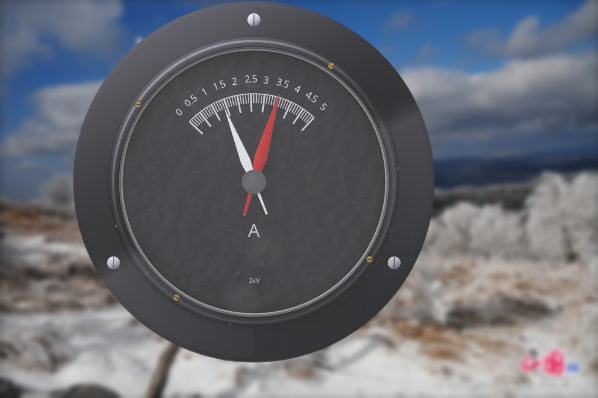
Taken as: value=3.5 unit=A
